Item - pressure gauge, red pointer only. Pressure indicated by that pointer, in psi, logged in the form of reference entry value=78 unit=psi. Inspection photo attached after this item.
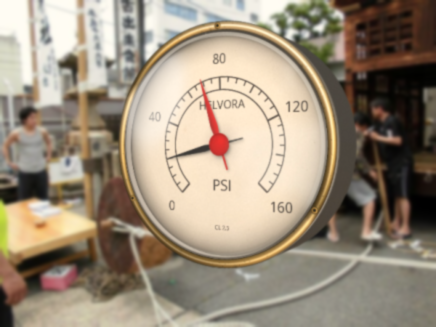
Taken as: value=70 unit=psi
